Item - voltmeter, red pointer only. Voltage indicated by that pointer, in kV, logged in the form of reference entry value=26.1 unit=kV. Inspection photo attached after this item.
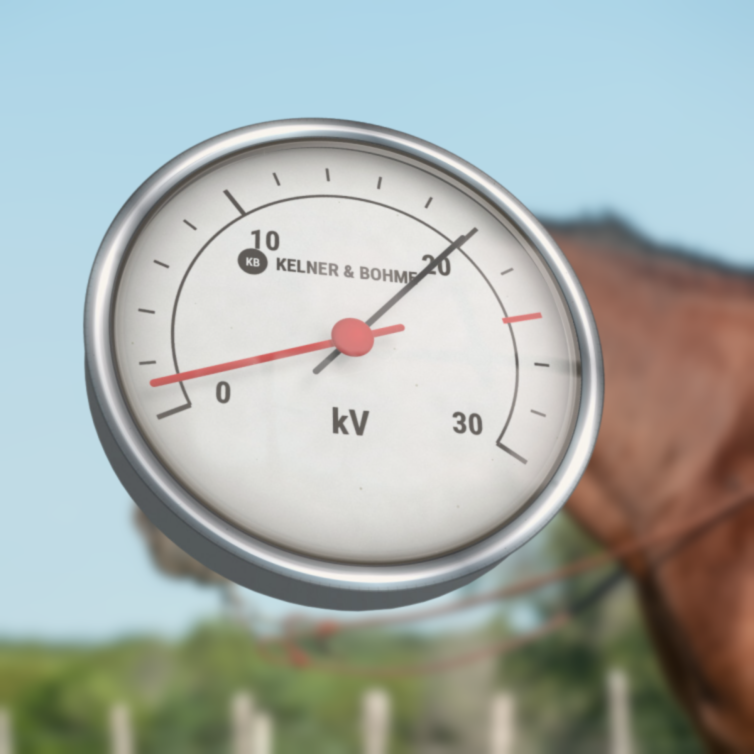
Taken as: value=1 unit=kV
